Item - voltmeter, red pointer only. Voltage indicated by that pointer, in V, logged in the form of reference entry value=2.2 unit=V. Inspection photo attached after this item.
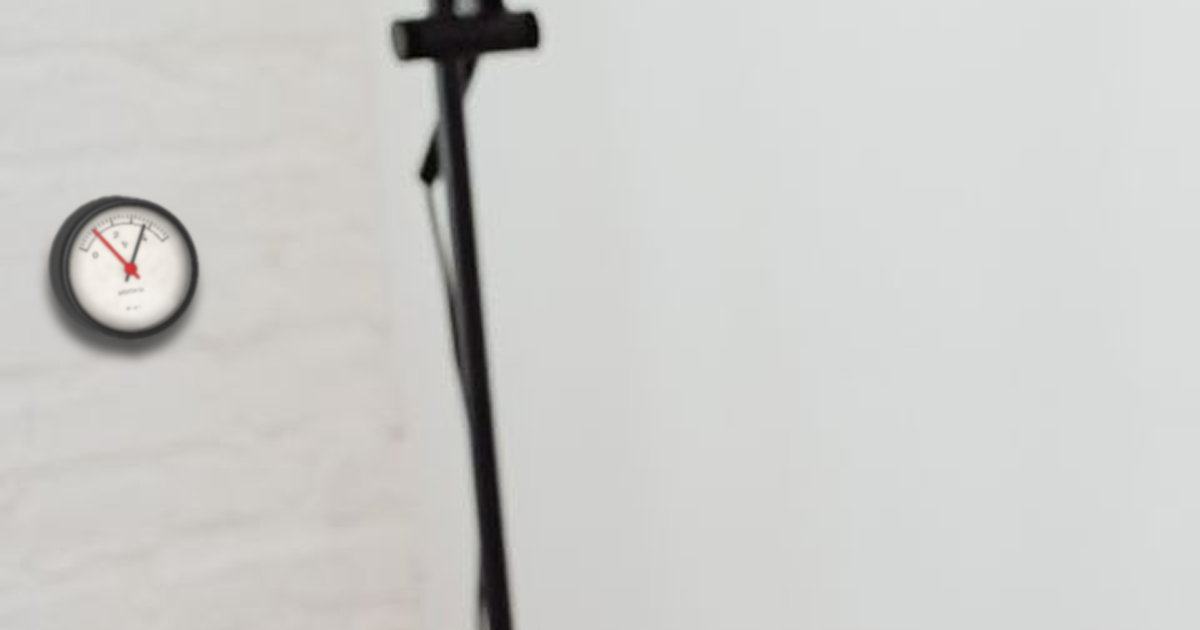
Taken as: value=1 unit=V
